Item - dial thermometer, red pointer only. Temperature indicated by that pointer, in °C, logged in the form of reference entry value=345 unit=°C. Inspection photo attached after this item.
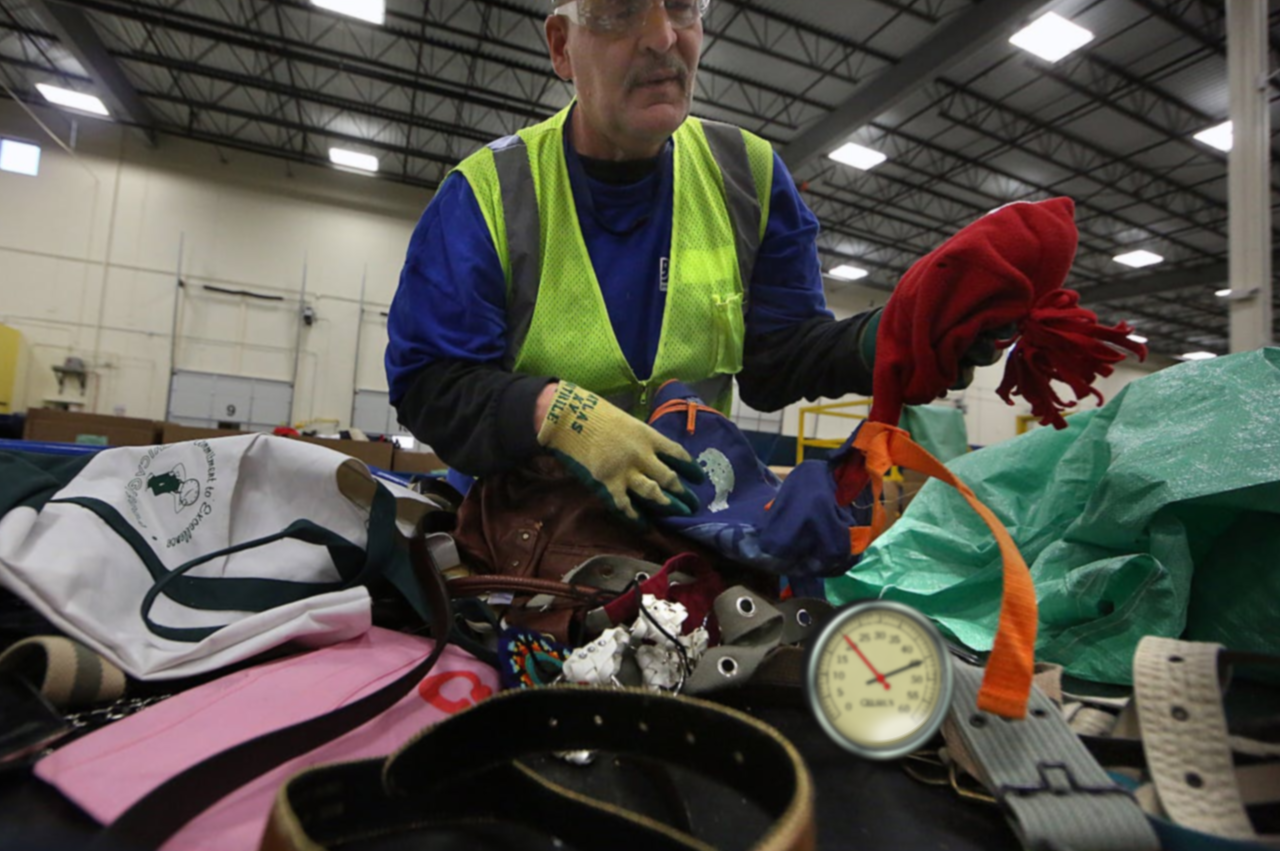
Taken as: value=20 unit=°C
